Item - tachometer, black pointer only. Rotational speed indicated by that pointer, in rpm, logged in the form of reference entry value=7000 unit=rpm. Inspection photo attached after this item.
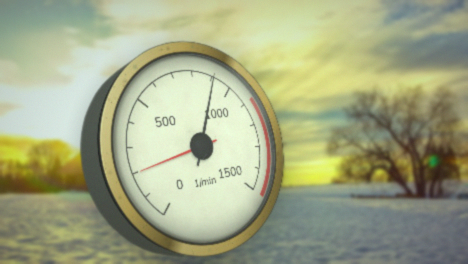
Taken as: value=900 unit=rpm
